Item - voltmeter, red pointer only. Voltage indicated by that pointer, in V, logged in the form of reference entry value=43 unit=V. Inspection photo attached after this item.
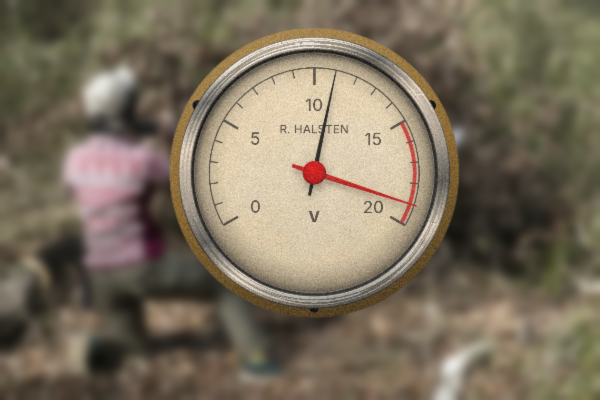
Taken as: value=19 unit=V
